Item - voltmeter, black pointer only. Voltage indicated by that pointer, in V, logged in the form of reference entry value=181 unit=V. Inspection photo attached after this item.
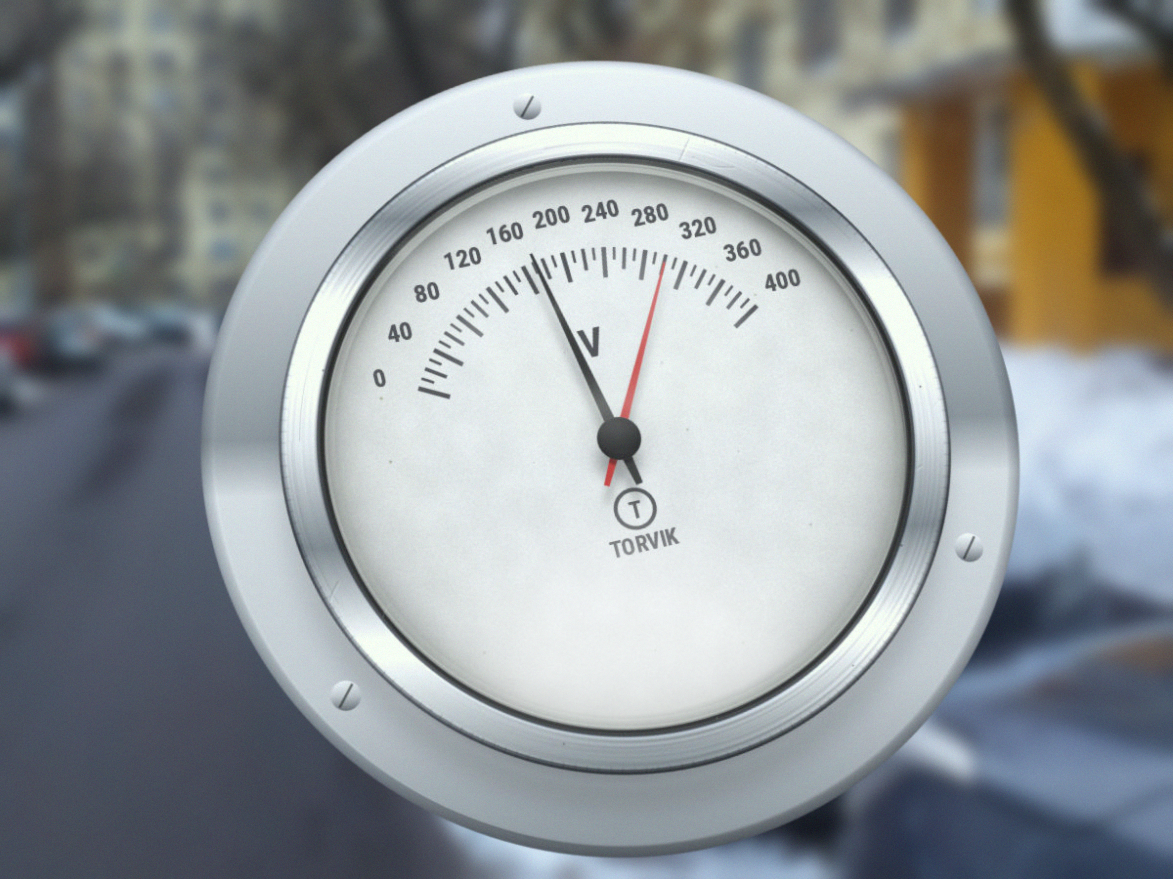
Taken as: value=170 unit=V
